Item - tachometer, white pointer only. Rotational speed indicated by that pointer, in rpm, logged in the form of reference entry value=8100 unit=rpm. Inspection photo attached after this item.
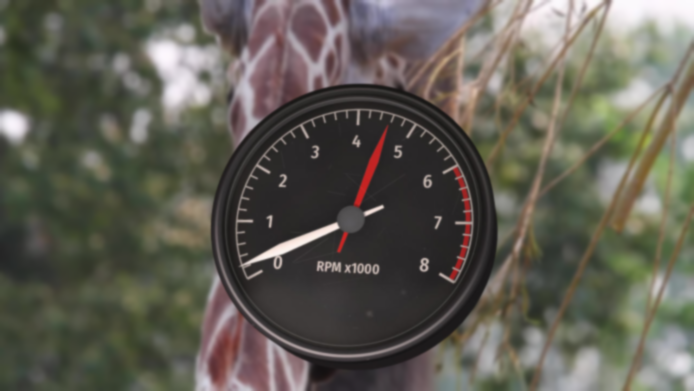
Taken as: value=200 unit=rpm
